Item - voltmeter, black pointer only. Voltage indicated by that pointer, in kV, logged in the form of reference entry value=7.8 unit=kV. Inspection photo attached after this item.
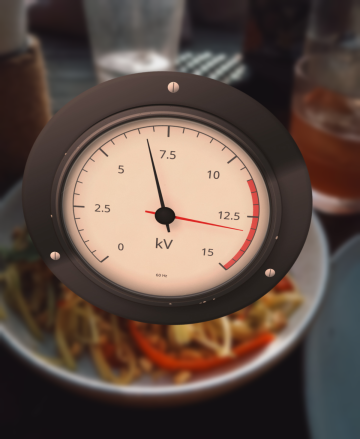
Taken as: value=6.75 unit=kV
